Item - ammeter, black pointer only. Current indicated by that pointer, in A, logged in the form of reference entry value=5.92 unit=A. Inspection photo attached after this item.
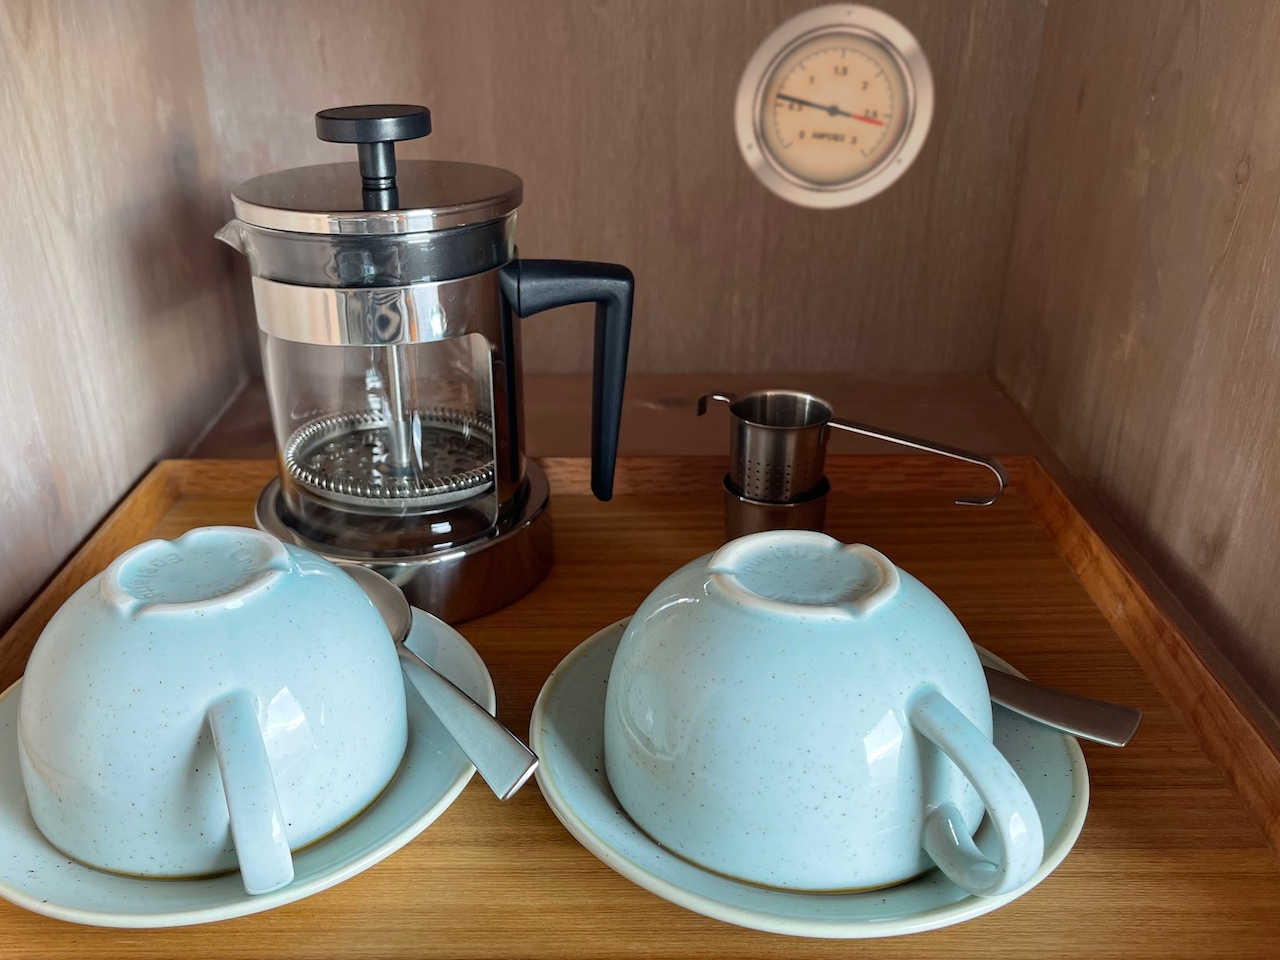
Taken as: value=0.6 unit=A
